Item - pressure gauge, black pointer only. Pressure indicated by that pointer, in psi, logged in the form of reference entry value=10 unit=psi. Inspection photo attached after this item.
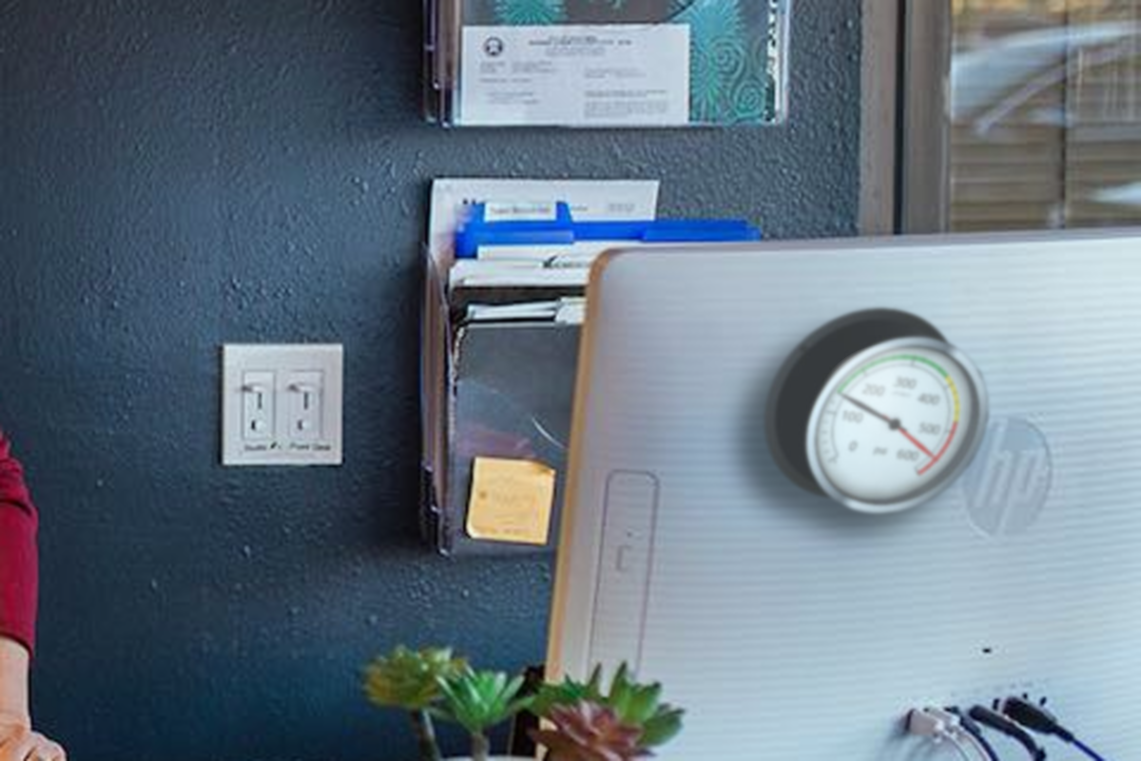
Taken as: value=140 unit=psi
